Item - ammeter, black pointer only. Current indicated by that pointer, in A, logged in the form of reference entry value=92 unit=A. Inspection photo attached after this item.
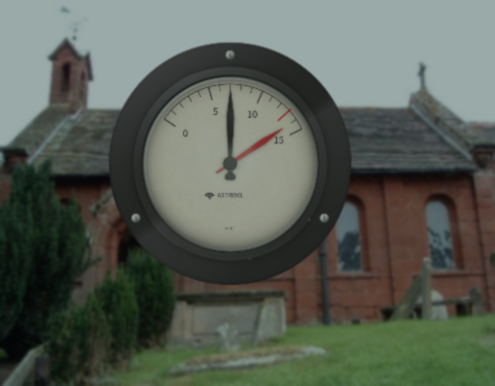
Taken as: value=7 unit=A
